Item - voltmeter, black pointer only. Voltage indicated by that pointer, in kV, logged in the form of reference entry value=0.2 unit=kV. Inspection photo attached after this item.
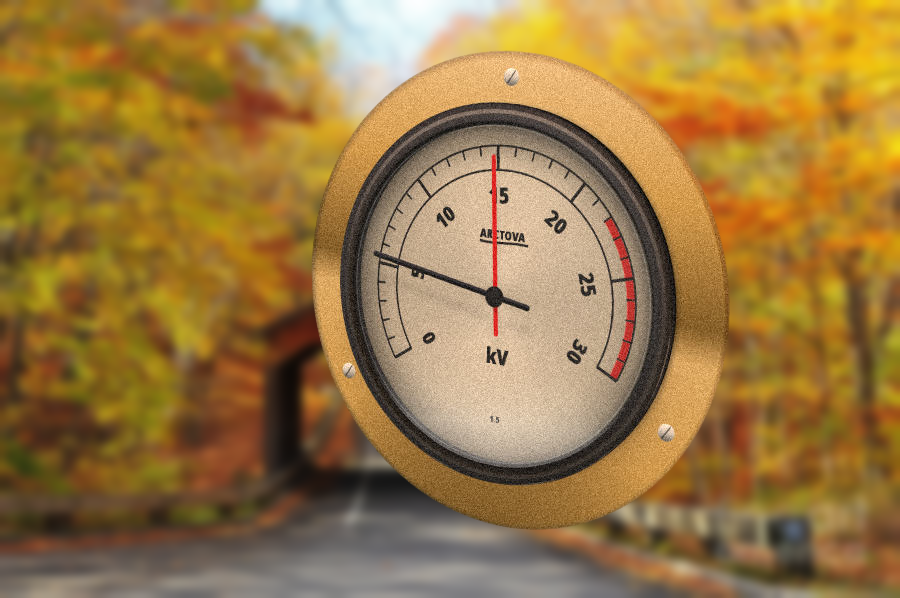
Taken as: value=5.5 unit=kV
